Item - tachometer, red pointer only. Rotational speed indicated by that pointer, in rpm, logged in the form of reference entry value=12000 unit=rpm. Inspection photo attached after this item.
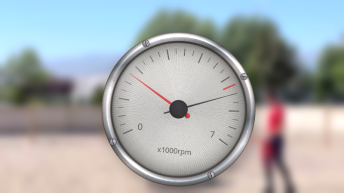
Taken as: value=1750 unit=rpm
